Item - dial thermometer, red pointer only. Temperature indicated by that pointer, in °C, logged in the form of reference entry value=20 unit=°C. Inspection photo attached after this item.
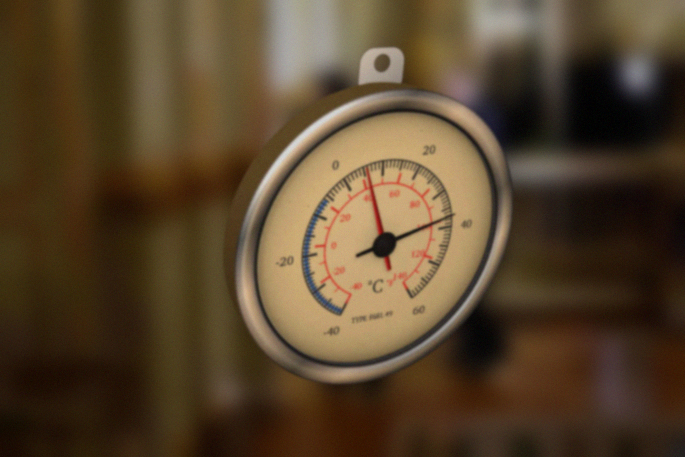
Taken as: value=5 unit=°C
